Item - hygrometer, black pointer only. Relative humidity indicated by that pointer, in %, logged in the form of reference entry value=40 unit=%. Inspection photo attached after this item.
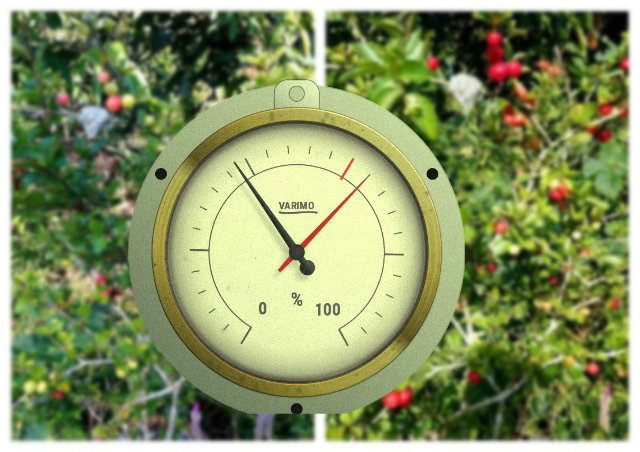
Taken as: value=38 unit=%
